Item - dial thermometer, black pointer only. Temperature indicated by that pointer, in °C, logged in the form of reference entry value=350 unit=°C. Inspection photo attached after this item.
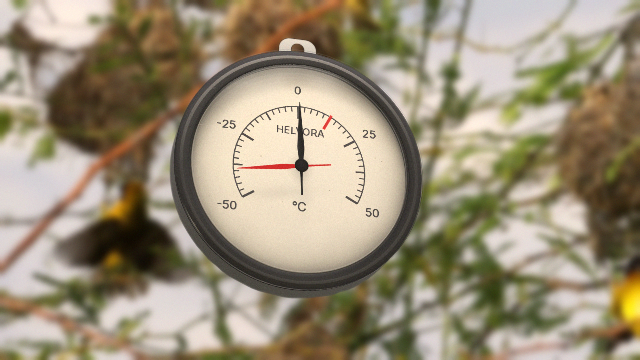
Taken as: value=0 unit=°C
